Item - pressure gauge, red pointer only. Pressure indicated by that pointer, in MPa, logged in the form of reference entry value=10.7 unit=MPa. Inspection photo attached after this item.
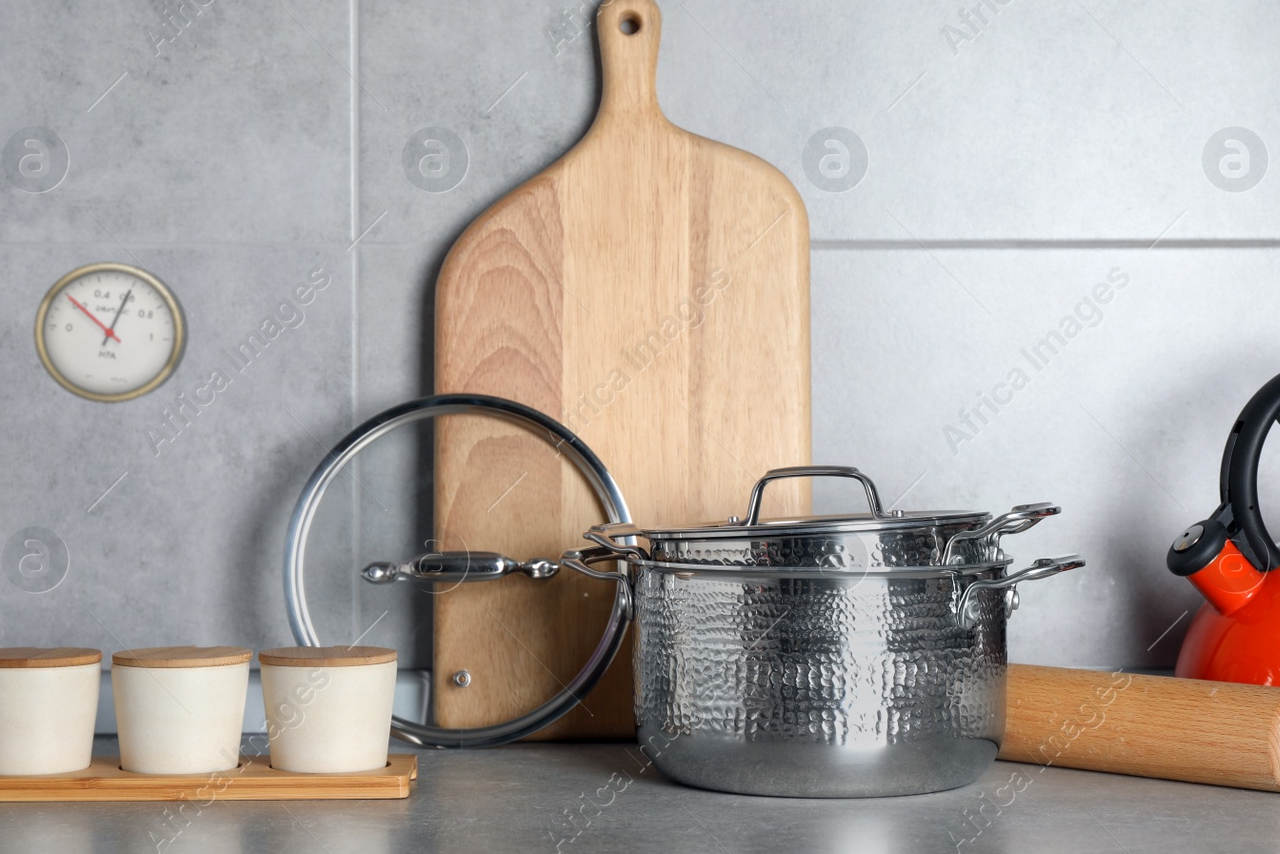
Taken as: value=0.2 unit=MPa
